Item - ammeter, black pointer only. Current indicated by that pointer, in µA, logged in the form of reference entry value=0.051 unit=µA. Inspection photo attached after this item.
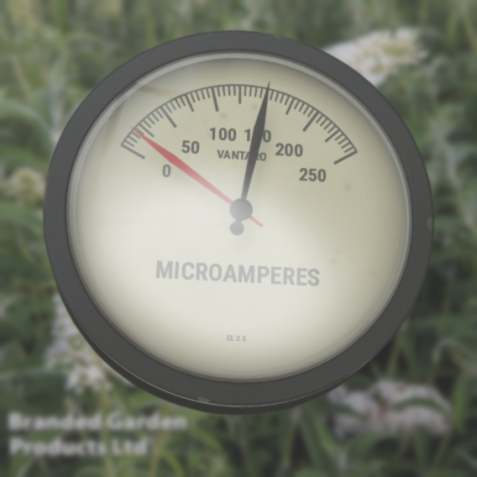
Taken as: value=150 unit=µA
